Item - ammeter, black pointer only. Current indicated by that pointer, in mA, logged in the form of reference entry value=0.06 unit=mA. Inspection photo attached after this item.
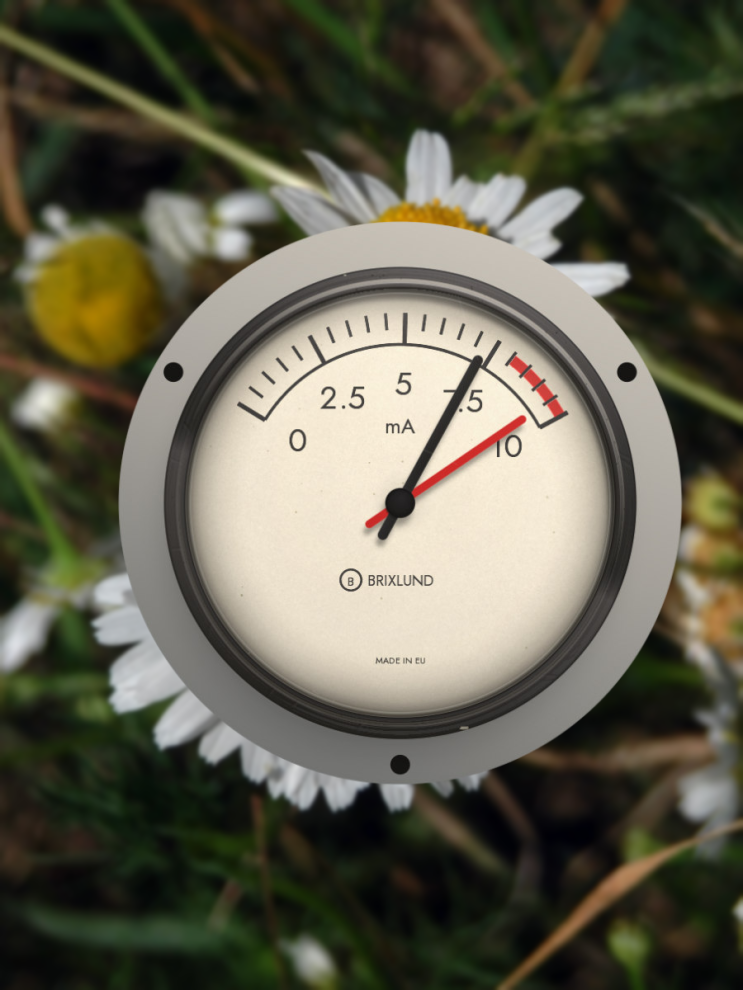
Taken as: value=7.25 unit=mA
